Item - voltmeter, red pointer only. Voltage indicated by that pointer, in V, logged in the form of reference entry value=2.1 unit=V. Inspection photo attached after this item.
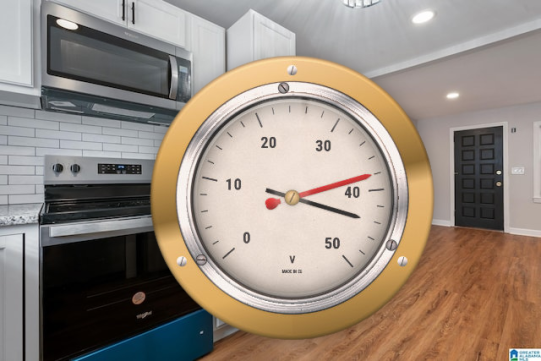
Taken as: value=38 unit=V
